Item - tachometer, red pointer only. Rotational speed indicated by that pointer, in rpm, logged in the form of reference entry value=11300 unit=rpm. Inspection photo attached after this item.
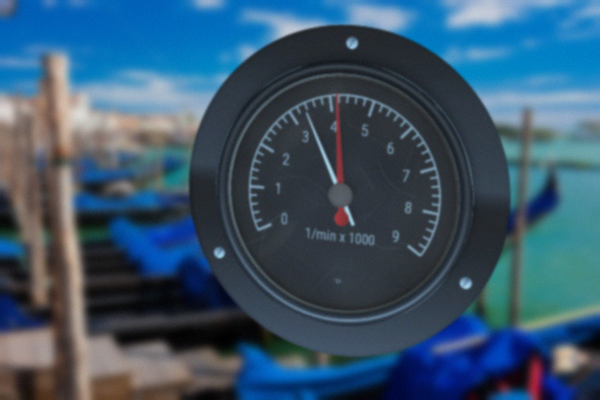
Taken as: value=4200 unit=rpm
